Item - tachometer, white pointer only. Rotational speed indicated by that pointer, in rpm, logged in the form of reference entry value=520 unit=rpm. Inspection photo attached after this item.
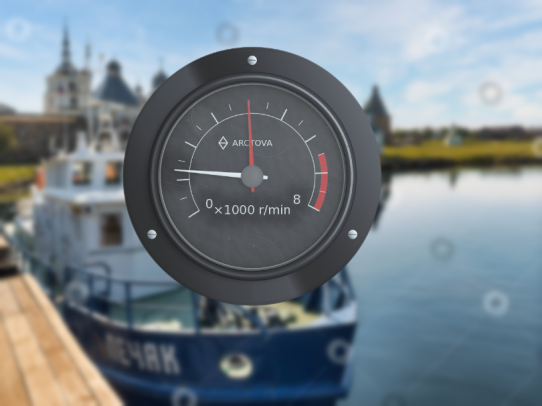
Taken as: value=1250 unit=rpm
